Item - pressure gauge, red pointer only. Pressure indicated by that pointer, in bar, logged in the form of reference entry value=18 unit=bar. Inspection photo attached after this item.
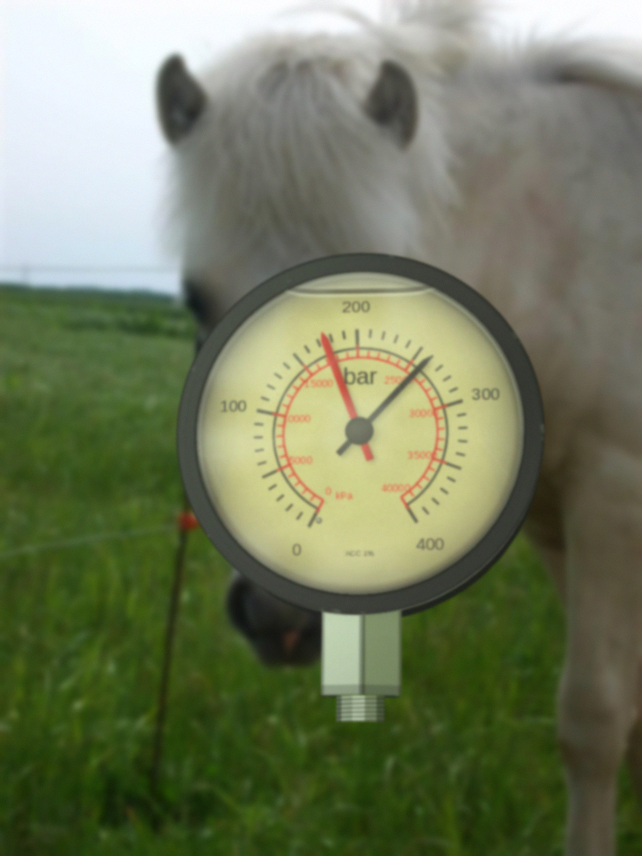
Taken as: value=175 unit=bar
